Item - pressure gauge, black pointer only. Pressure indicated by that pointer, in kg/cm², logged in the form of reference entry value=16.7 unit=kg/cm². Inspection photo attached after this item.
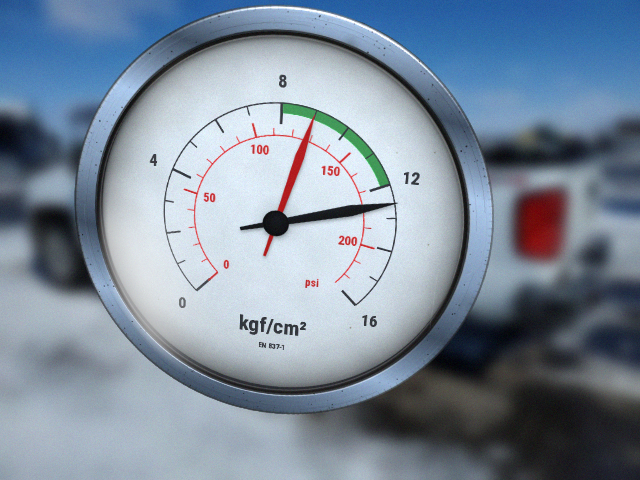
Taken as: value=12.5 unit=kg/cm²
